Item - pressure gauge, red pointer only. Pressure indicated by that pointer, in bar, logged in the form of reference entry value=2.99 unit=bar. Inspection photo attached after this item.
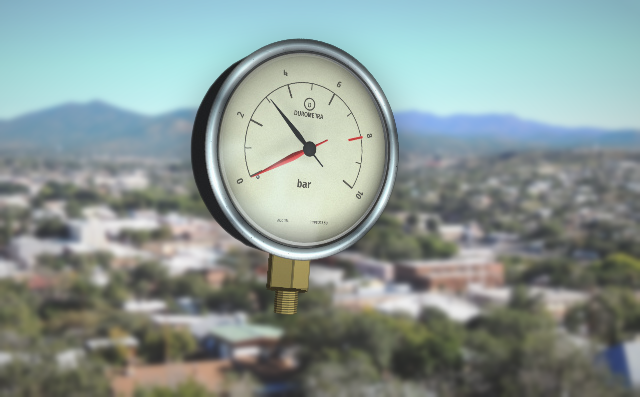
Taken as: value=0 unit=bar
